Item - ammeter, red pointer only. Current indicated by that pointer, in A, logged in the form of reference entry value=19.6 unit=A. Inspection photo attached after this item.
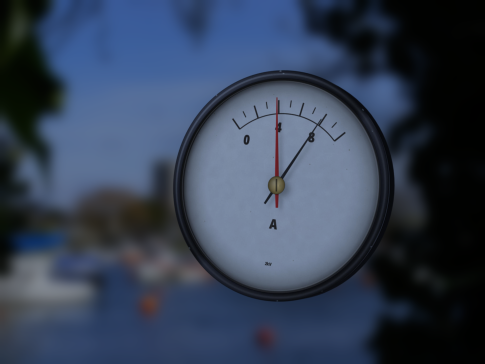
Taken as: value=4 unit=A
